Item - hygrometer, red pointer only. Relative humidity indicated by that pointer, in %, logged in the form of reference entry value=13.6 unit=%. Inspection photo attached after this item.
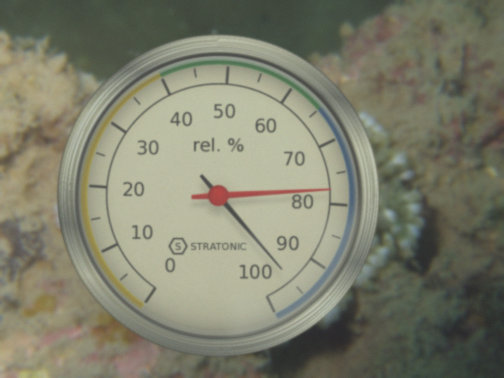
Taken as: value=77.5 unit=%
